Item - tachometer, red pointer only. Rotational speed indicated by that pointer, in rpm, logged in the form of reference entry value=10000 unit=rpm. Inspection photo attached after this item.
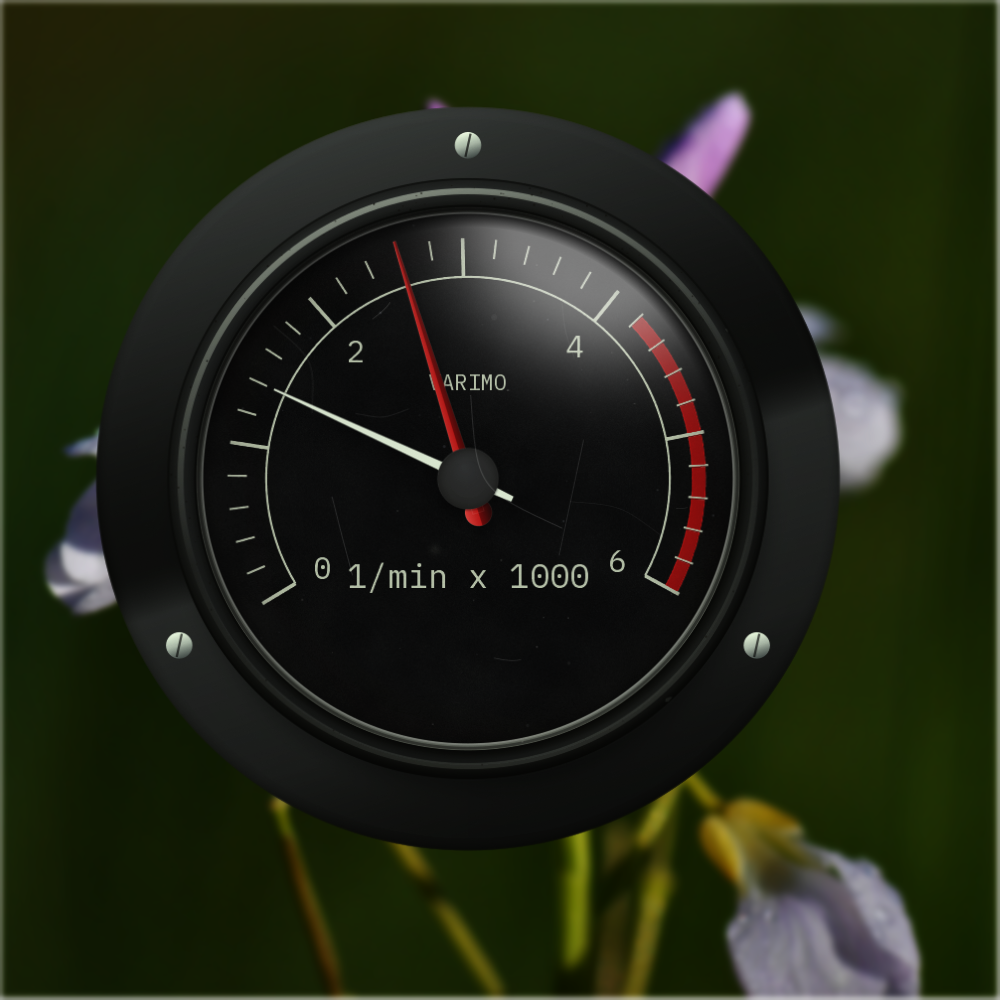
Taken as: value=2600 unit=rpm
